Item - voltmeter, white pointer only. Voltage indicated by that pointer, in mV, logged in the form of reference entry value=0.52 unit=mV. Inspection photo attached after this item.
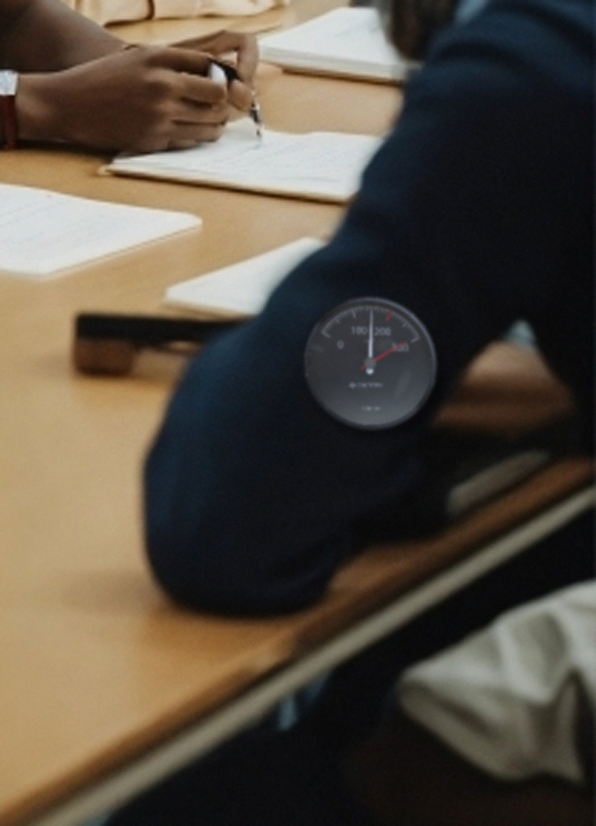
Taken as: value=150 unit=mV
